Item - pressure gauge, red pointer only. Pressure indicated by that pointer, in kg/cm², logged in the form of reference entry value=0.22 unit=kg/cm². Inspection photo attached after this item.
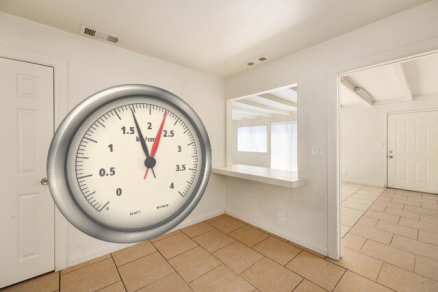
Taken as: value=2.25 unit=kg/cm²
